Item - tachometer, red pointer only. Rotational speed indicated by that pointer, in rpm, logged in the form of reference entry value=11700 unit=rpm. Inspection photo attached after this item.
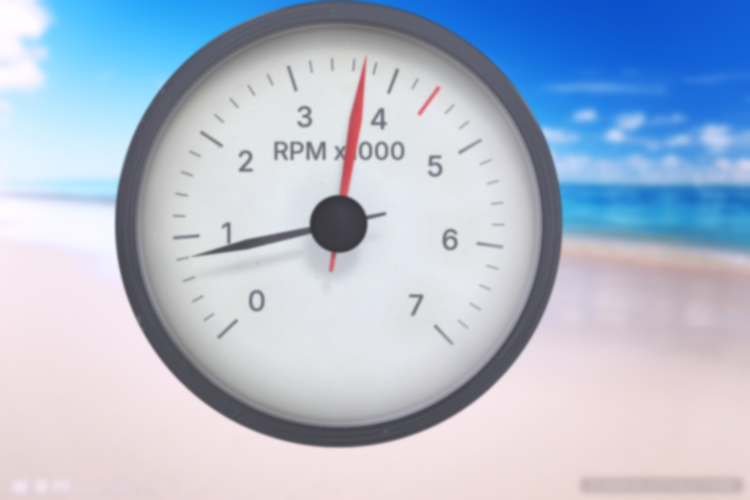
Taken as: value=3700 unit=rpm
